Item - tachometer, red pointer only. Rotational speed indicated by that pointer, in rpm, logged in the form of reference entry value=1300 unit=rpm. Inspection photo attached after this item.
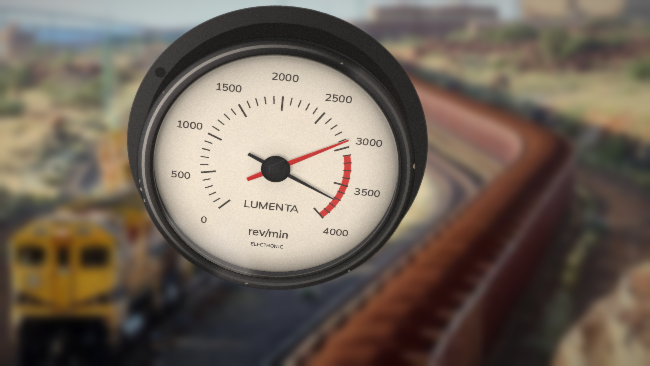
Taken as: value=2900 unit=rpm
